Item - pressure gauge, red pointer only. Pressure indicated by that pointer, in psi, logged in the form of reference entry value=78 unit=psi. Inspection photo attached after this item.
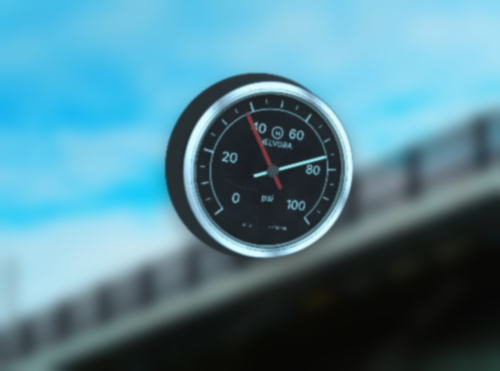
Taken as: value=37.5 unit=psi
